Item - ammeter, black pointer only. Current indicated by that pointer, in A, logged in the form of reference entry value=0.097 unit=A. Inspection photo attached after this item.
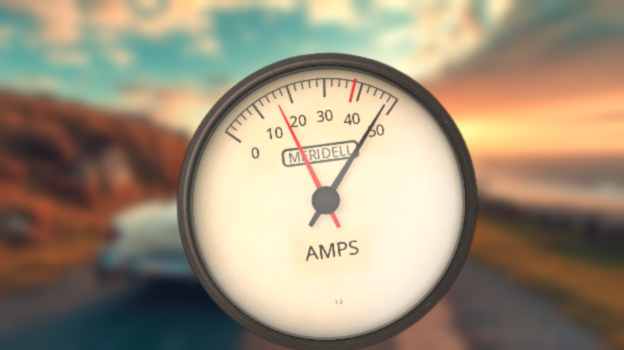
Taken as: value=48 unit=A
